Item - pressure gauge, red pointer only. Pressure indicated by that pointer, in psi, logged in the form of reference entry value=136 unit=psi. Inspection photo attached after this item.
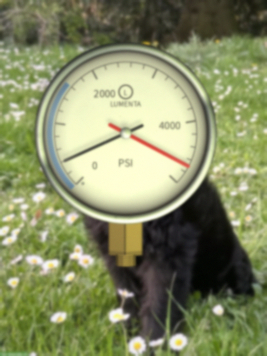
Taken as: value=4700 unit=psi
